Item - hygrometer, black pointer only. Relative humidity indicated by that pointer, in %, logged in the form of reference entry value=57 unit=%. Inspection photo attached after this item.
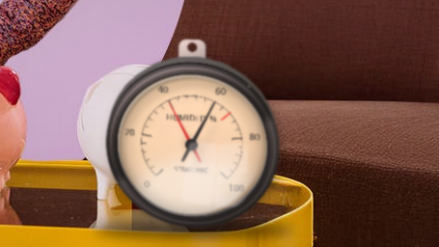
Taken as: value=60 unit=%
